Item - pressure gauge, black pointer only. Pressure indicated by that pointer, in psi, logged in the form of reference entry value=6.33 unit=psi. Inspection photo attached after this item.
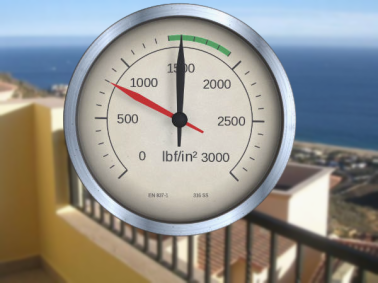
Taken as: value=1500 unit=psi
